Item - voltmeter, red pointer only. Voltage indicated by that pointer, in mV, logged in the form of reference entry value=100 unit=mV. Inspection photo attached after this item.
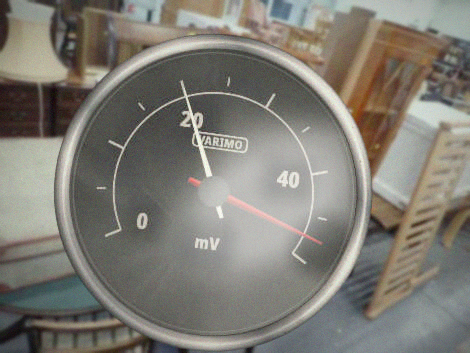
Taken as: value=47.5 unit=mV
